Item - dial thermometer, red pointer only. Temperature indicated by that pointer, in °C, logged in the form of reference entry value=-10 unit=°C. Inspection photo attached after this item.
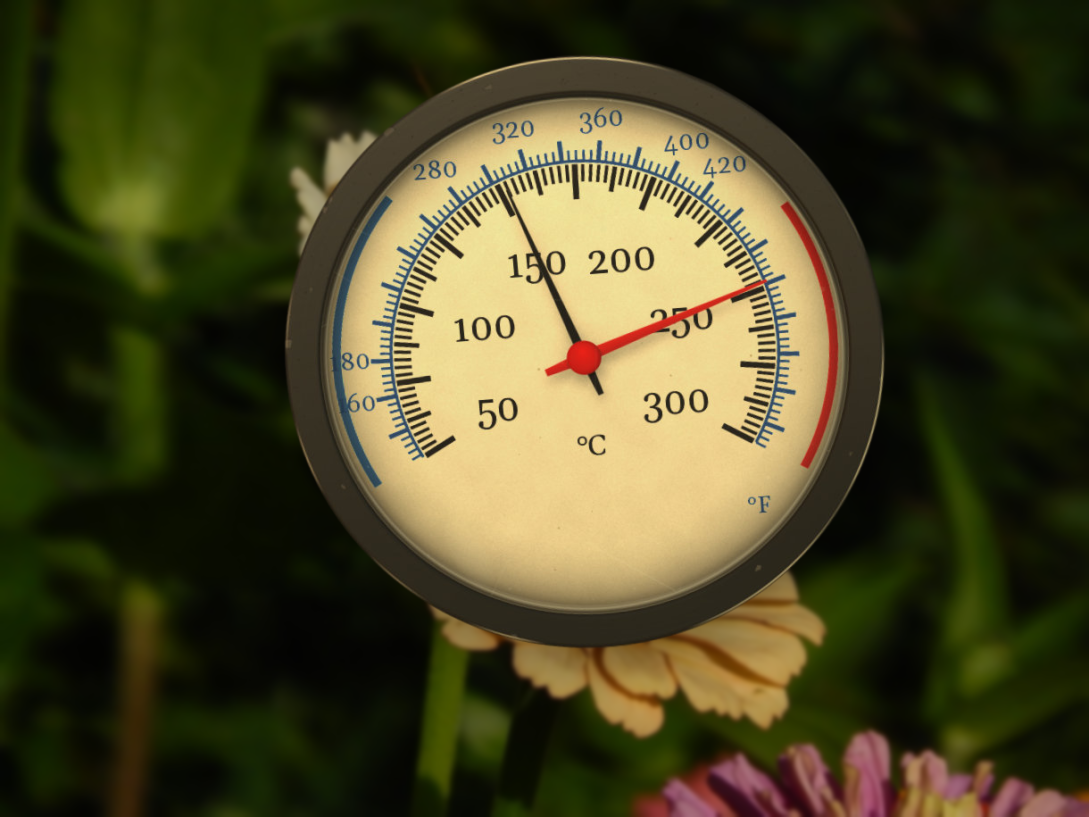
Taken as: value=247.5 unit=°C
